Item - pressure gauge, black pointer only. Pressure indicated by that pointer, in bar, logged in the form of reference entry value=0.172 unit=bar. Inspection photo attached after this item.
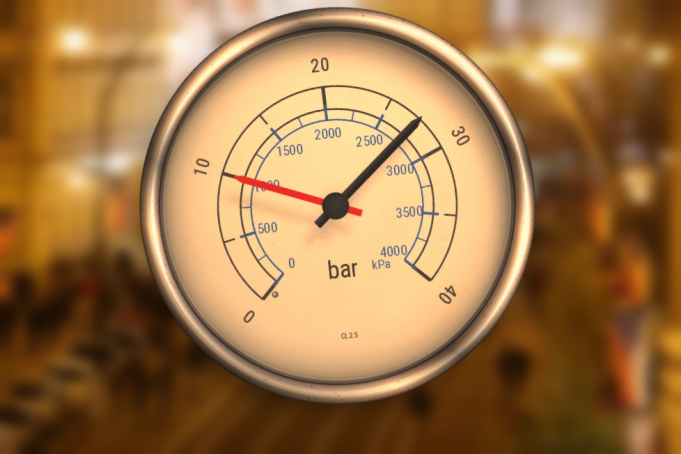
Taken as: value=27.5 unit=bar
